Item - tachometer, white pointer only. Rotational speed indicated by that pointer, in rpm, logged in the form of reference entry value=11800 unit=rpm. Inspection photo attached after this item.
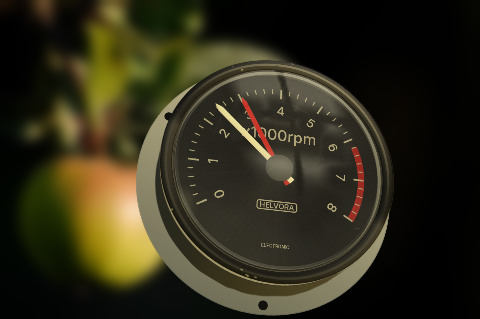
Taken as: value=2400 unit=rpm
